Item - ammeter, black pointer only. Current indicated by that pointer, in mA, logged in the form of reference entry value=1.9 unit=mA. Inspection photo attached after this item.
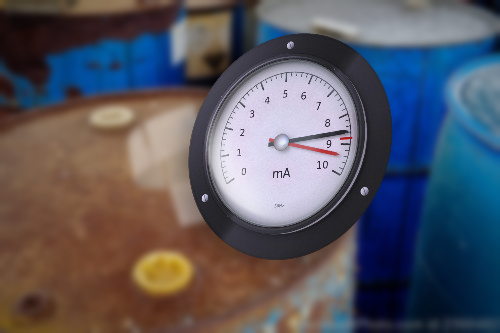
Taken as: value=8.6 unit=mA
